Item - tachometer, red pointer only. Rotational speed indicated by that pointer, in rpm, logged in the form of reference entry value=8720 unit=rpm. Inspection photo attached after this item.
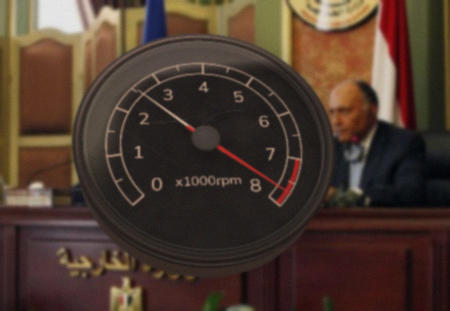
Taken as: value=7750 unit=rpm
